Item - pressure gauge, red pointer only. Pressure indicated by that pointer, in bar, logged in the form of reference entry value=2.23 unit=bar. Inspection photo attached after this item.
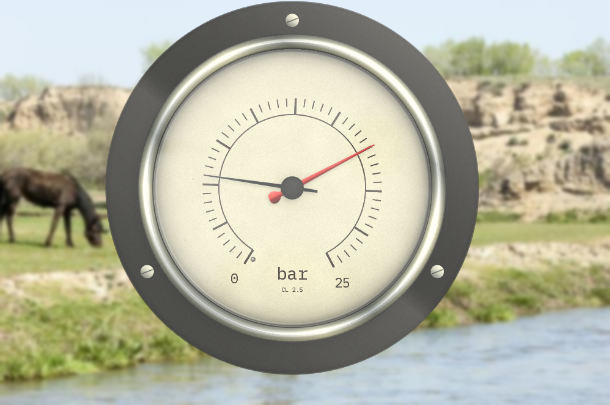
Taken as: value=17.5 unit=bar
